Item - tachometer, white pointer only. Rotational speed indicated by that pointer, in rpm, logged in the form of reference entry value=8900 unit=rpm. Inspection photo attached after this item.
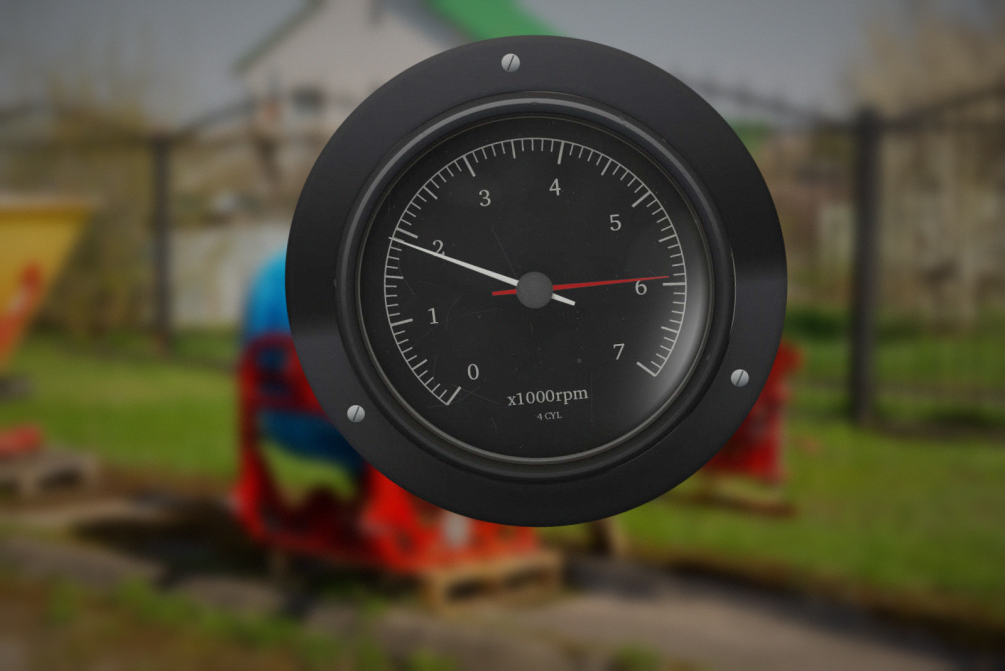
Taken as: value=1900 unit=rpm
